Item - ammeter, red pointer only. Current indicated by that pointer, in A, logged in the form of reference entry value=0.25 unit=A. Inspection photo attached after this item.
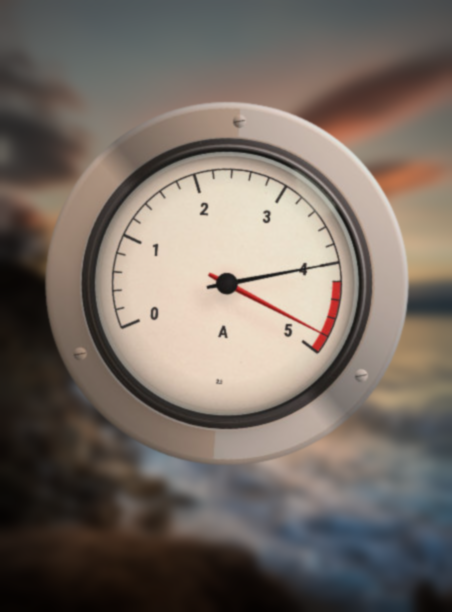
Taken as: value=4.8 unit=A
